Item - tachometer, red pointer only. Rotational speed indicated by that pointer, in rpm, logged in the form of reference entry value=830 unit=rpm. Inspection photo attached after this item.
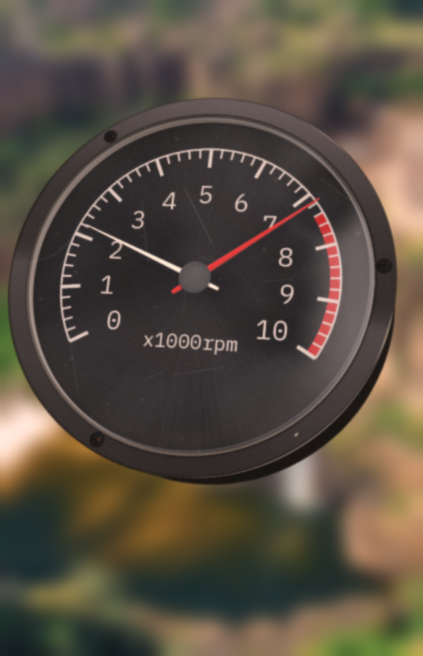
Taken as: value=7200 unit=rpm
